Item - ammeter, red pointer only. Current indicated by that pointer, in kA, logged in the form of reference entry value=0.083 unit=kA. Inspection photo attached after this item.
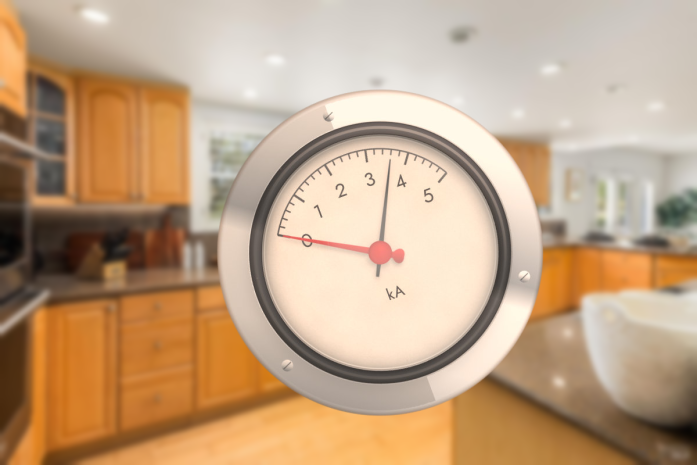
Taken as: value=0 unit=kA
